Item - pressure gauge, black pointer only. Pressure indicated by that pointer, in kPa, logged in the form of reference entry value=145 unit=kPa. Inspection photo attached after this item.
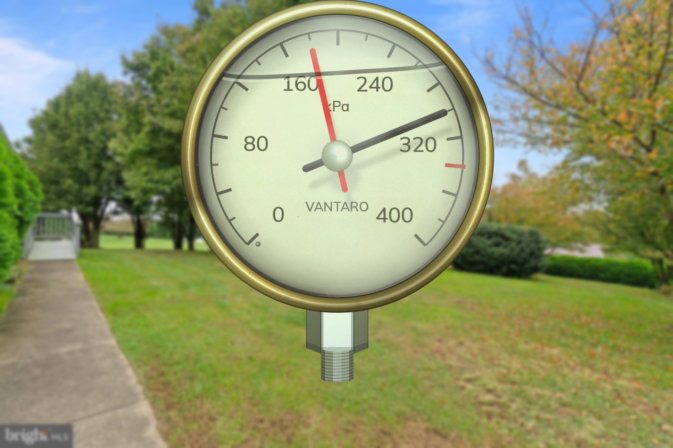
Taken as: value=300 unit=kPa
